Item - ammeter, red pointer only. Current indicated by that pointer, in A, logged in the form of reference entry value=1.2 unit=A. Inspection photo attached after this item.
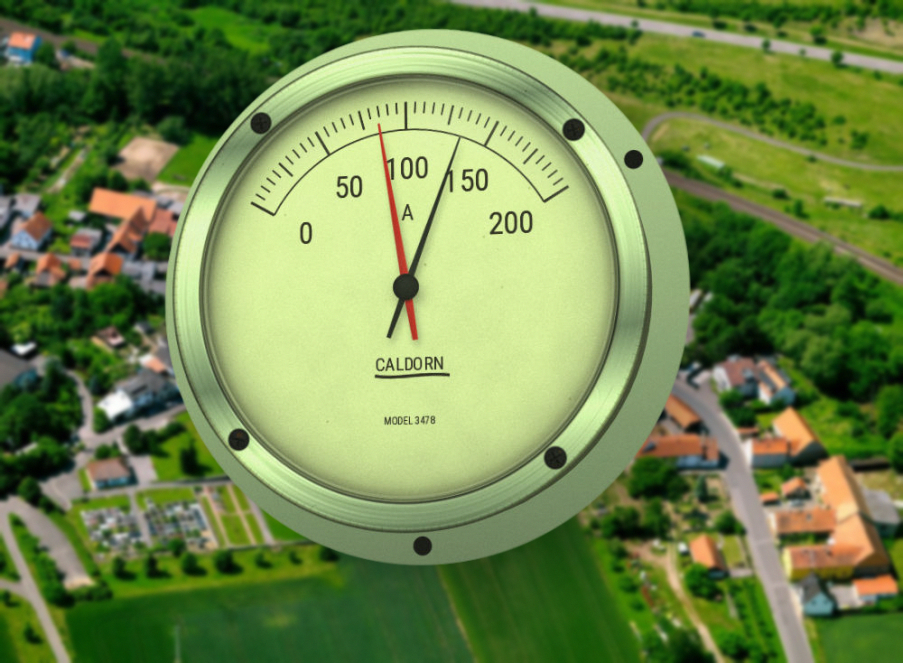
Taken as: value=85 unit=A
